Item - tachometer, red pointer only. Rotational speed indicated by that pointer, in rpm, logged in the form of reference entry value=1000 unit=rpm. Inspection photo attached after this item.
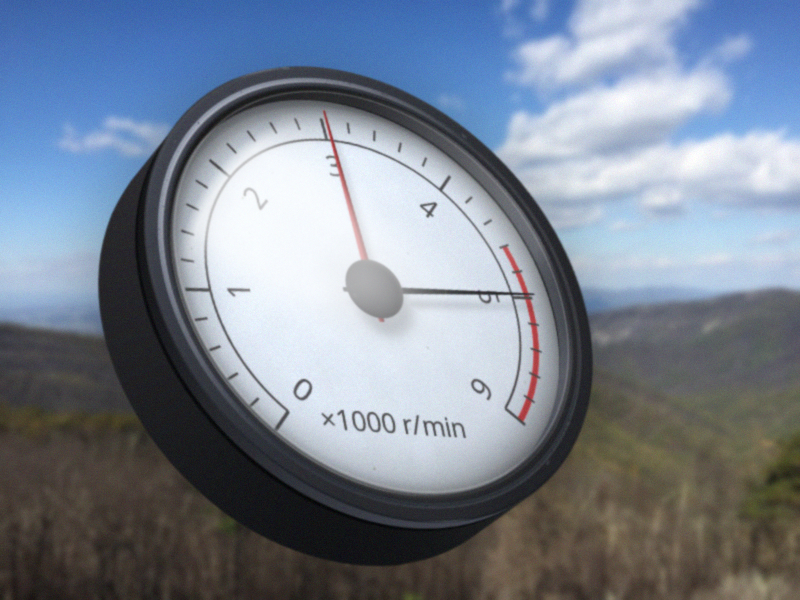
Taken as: value=3000 unit=rpm
